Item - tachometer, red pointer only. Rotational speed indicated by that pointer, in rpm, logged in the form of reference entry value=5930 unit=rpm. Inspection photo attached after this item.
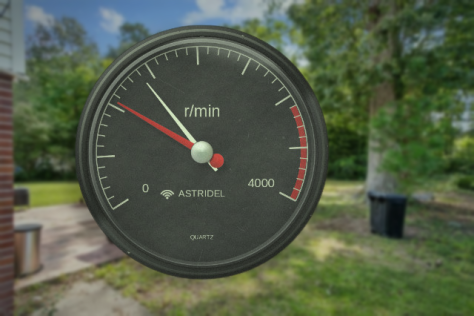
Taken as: value=1050 unit=rpm
